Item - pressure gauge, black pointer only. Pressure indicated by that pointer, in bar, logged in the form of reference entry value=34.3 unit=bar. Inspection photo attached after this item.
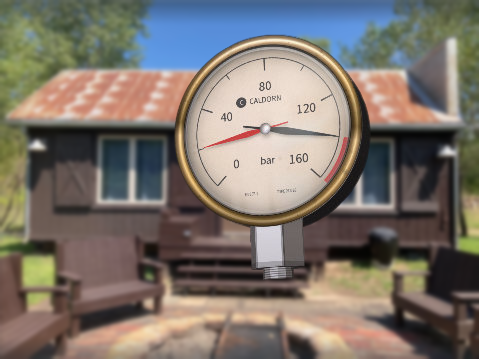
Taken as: value=140 unit=bar
